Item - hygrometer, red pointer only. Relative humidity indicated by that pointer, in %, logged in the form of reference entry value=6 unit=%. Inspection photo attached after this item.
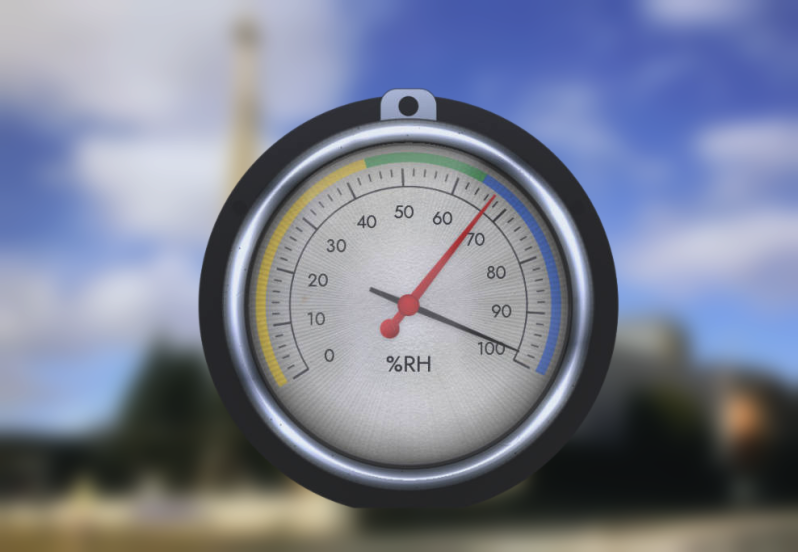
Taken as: value=67 unit=%
